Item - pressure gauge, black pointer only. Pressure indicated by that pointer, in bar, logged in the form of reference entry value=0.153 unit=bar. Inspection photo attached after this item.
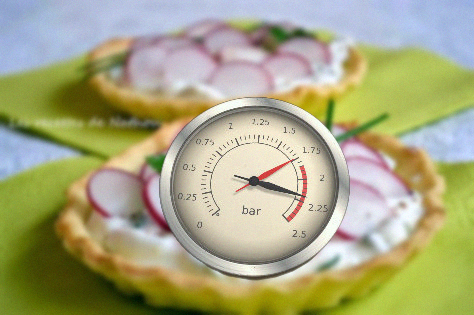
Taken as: value=2.2 unit=bar
